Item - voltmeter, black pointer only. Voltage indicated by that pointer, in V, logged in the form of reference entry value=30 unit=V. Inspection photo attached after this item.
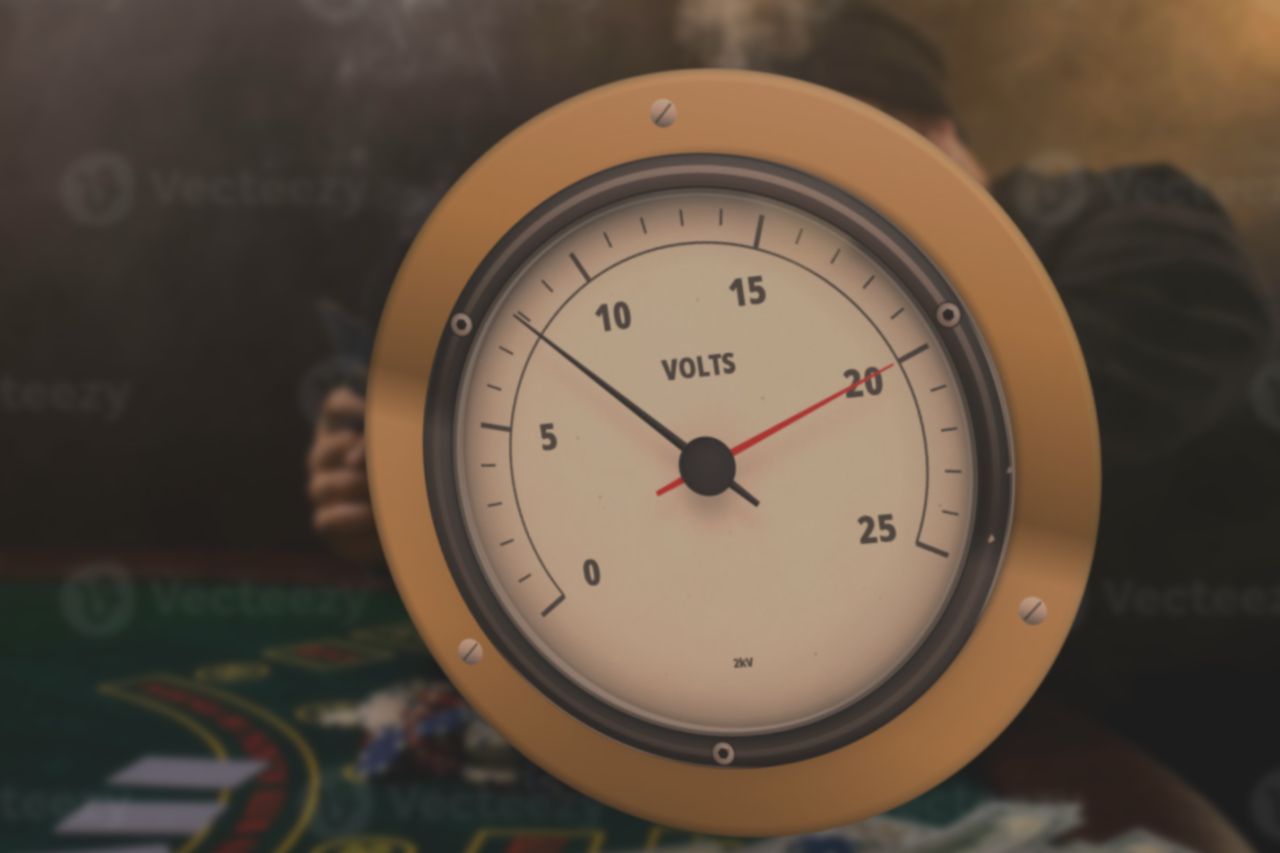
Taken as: value=8 unit=V
